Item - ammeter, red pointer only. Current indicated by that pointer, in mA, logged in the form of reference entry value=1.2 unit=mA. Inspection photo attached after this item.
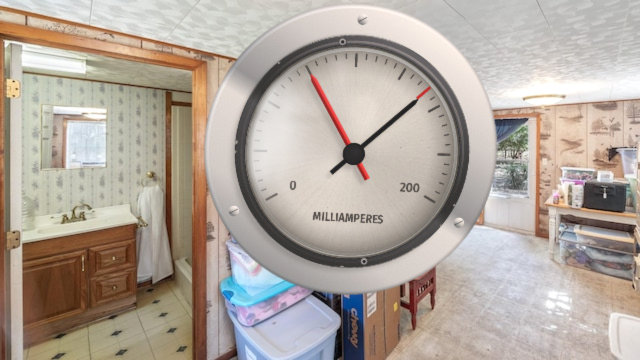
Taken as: value=75 unit=mA
